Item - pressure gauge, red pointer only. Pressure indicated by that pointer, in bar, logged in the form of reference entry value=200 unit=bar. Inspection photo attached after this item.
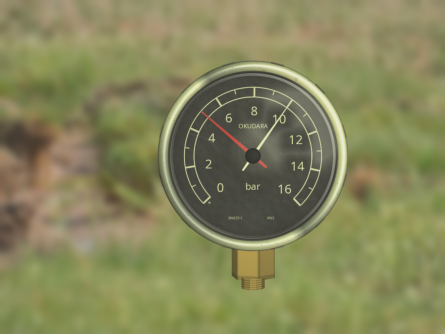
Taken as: value=5 unit=bar
